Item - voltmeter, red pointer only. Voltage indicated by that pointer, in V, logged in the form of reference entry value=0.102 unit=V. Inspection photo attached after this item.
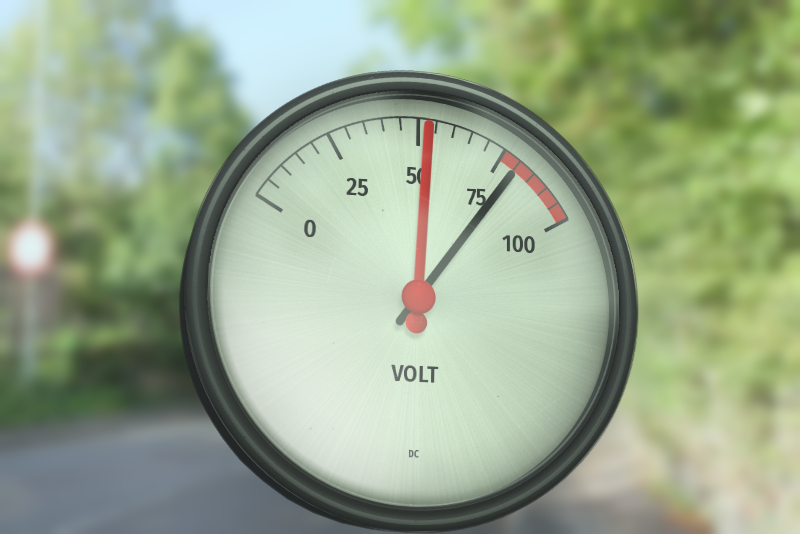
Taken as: value=52.5 unit=V
